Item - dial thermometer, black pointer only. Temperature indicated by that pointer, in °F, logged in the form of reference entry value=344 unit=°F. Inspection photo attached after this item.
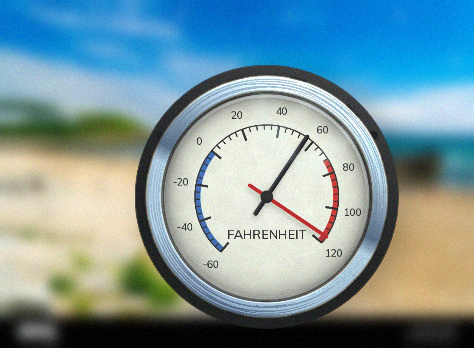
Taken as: value=56 unit=°F
